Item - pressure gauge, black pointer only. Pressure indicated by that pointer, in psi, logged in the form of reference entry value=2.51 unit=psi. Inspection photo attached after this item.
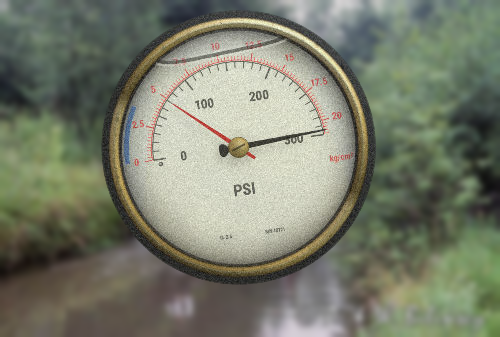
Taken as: value=295 unit=psi
